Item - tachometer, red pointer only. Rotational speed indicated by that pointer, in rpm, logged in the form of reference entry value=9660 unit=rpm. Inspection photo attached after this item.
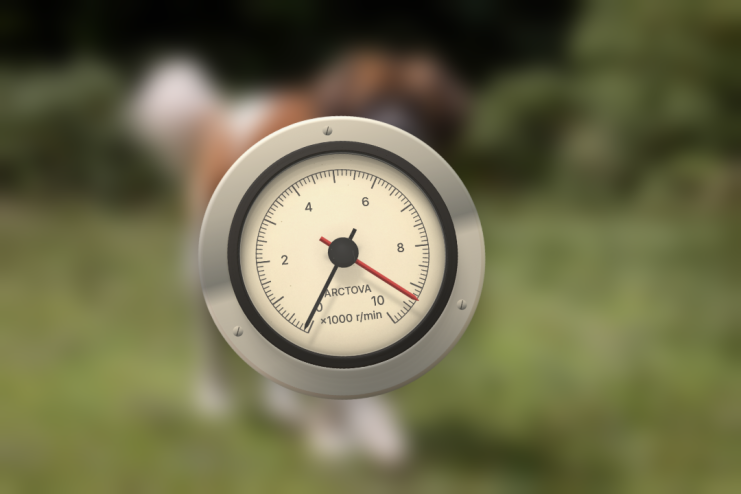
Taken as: value=9300 unit=rpm
